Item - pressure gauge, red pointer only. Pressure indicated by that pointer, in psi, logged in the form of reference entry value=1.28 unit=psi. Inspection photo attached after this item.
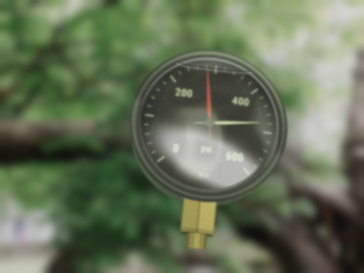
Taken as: value=280 unit=psi
